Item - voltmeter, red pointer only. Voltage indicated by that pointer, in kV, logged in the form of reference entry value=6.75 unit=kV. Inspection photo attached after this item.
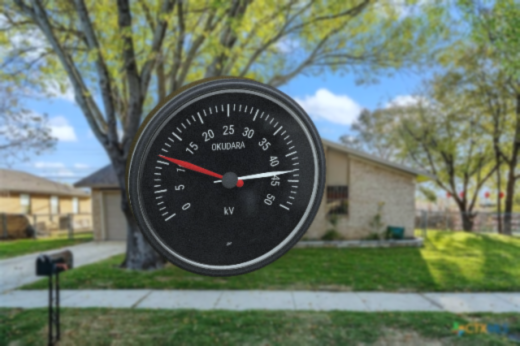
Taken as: value=11 unit=kV
